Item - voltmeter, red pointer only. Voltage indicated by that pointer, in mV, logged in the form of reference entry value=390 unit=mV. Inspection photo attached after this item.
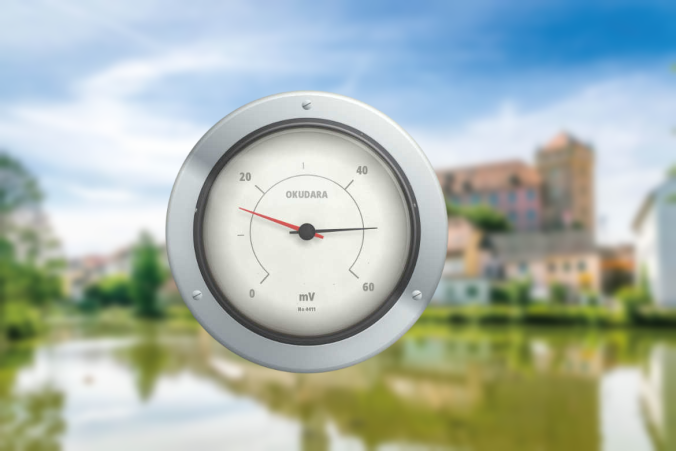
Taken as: value=15 unit=mV
